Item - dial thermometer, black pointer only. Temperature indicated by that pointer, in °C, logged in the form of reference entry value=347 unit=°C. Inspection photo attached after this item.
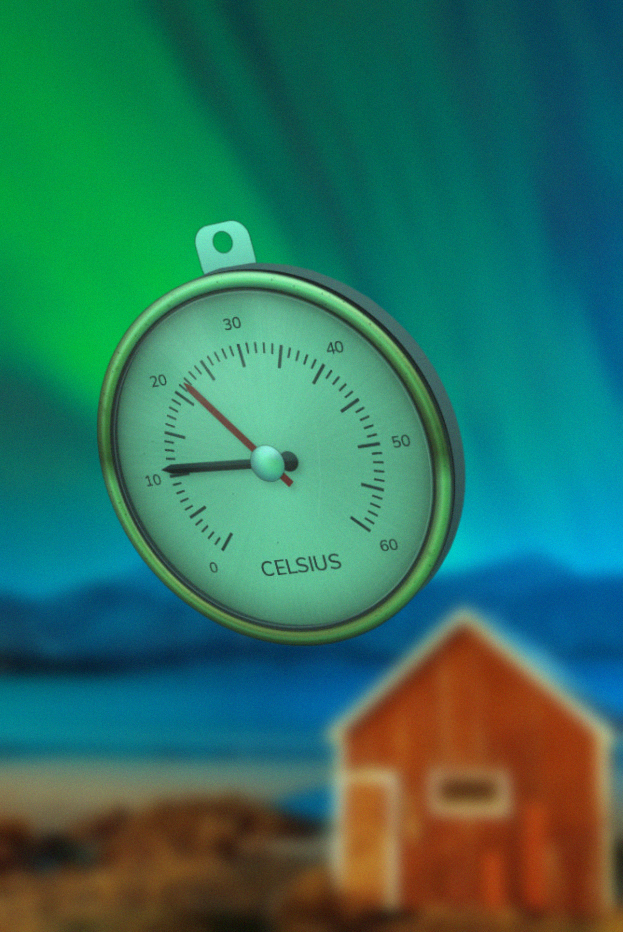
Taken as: value=11 unit=°C
